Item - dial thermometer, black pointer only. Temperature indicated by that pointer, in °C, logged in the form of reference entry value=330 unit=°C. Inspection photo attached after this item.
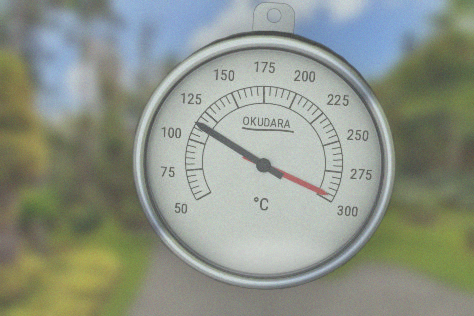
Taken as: value=115 unit=°C
